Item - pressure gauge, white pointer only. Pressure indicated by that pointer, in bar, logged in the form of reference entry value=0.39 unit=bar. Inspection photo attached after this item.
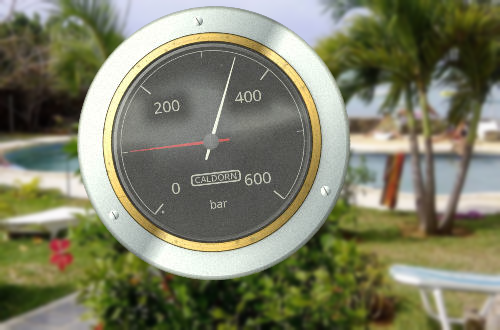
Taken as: value=350 unit=bar
